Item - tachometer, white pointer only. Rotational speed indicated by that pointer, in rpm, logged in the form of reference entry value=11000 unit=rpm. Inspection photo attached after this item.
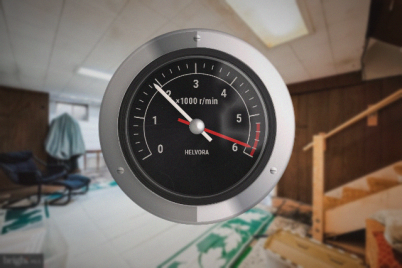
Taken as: value=1900 unit=rpm
